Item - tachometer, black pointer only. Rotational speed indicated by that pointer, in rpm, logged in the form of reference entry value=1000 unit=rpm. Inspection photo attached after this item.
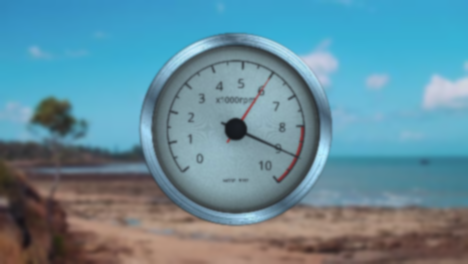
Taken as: value=9000 unit=rpm
